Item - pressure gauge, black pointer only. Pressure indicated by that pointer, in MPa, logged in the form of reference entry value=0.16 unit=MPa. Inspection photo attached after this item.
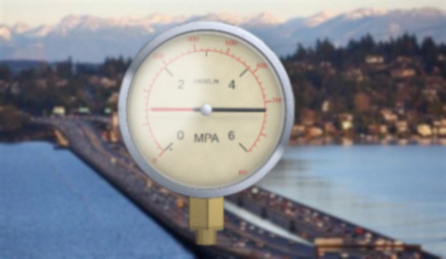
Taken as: value=5 unit=MPa
